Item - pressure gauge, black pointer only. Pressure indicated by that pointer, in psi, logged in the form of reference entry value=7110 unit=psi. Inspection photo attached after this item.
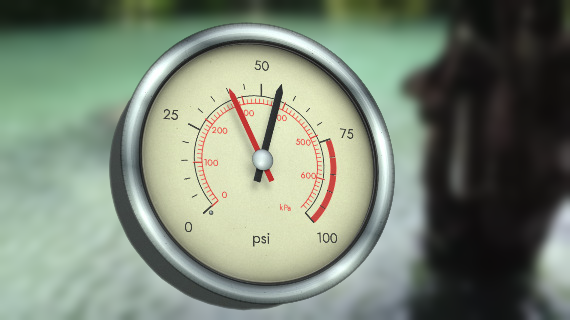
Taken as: value=55 unit=psi
